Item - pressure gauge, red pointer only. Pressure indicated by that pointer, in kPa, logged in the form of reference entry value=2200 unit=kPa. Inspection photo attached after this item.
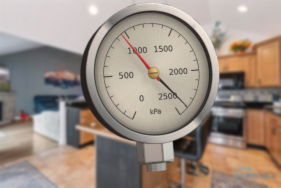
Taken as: value=950 unit=kPa
